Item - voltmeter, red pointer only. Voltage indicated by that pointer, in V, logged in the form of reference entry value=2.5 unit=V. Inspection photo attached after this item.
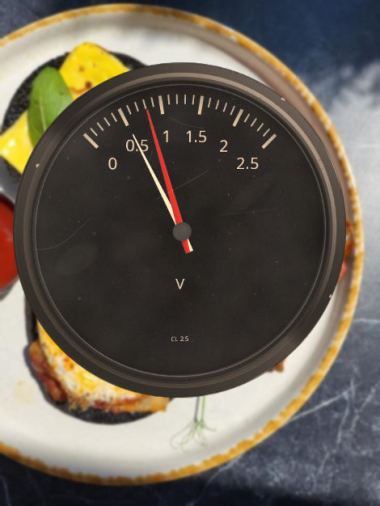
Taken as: value=0.8 unit=V
